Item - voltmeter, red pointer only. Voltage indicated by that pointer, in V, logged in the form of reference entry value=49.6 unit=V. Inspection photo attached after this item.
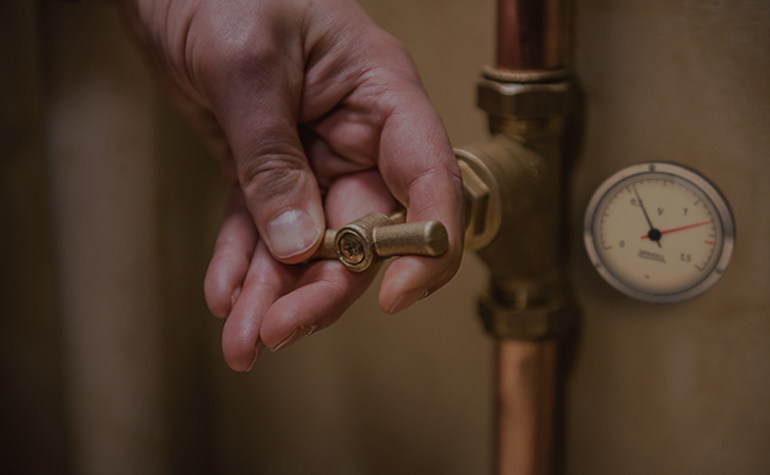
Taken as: value=1.15 unit=V
